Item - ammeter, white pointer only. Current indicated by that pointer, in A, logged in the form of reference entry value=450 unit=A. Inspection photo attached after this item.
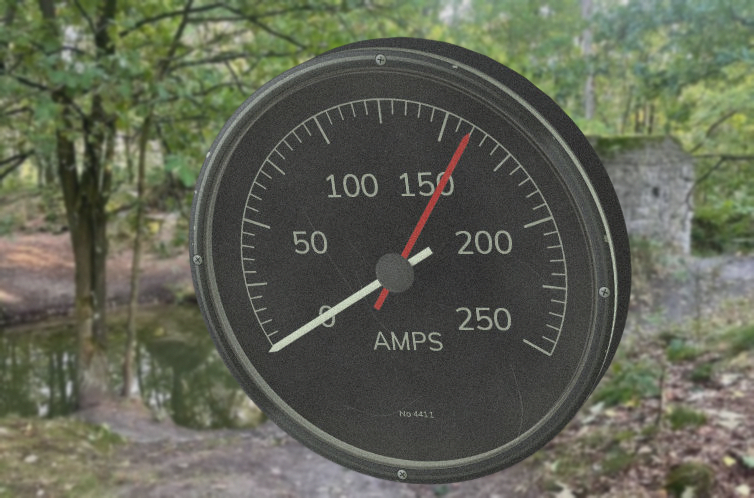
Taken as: value=0 unit=A
